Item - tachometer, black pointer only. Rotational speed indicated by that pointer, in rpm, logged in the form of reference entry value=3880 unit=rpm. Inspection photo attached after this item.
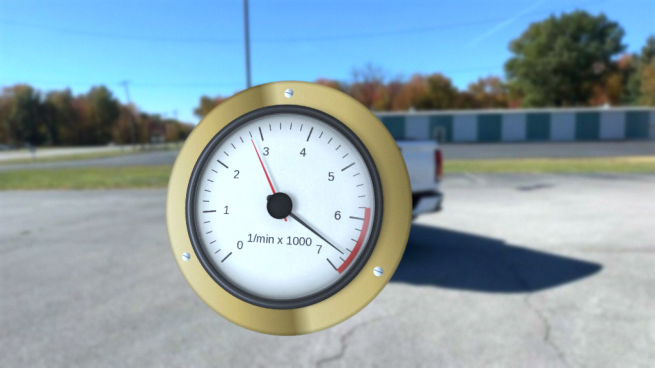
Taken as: value=6700 unit=rpm
